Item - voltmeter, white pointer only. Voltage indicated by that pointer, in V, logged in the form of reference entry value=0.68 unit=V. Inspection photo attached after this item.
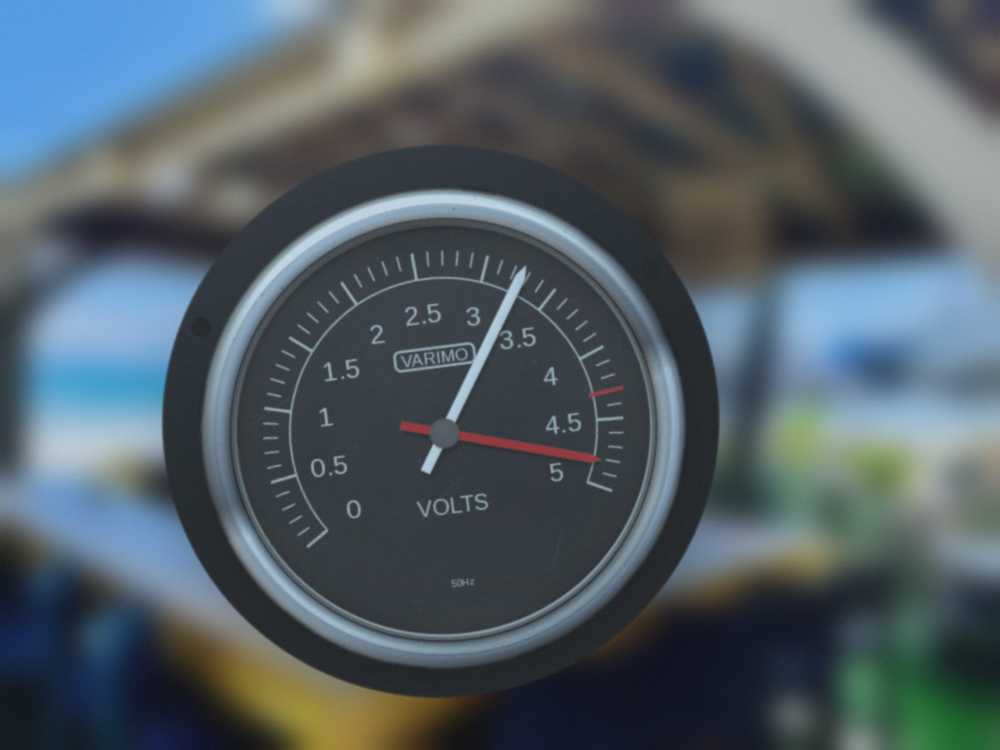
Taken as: value=3.25 unit=V
